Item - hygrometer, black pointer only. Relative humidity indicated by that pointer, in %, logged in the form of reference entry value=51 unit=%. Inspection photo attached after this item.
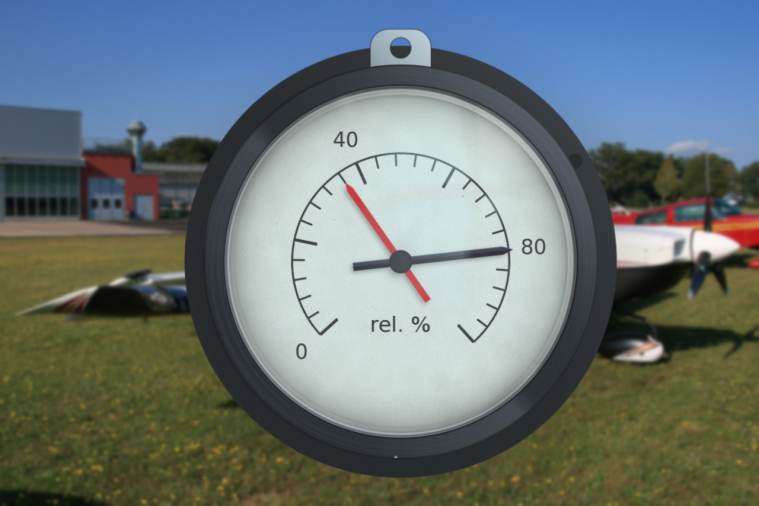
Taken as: value=80 unit=%
